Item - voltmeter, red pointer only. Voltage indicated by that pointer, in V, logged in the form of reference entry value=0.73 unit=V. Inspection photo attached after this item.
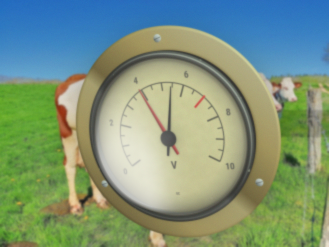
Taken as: value=4 unit=V
